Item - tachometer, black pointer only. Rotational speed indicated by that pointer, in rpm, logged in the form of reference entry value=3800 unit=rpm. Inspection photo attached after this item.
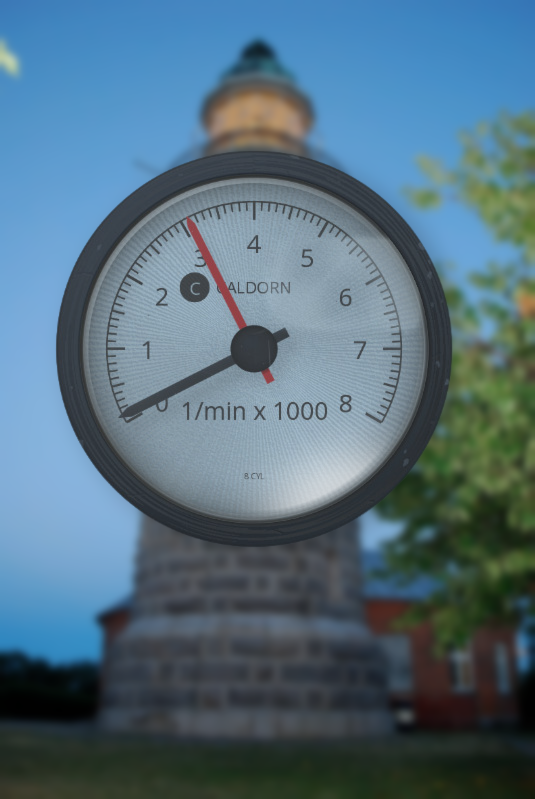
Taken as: value=100 unit=rpm
